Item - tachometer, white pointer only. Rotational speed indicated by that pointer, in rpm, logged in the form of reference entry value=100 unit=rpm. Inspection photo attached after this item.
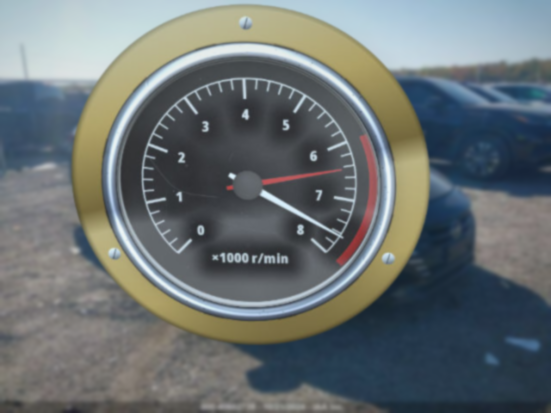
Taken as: value=7600 unit=rpm
